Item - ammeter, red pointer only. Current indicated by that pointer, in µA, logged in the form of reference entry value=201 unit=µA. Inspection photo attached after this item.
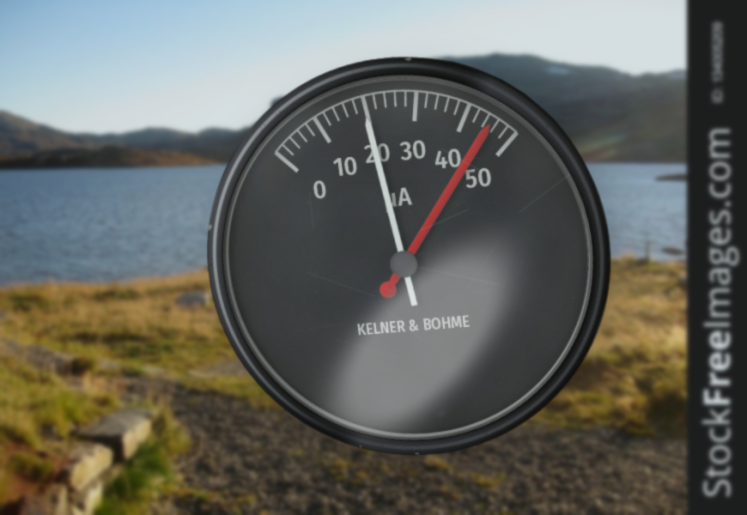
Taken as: value=45 unit=µA
